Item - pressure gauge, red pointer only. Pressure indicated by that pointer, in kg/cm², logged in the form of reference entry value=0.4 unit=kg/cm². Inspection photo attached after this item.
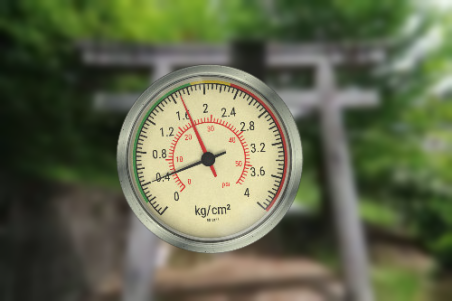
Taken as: value=1.7 unit=kg/cm²
